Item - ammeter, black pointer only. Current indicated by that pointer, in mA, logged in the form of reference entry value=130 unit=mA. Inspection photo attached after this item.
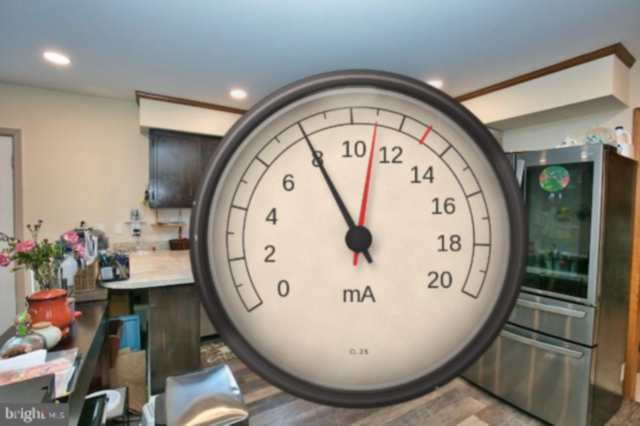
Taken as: value=8 unit=mA
